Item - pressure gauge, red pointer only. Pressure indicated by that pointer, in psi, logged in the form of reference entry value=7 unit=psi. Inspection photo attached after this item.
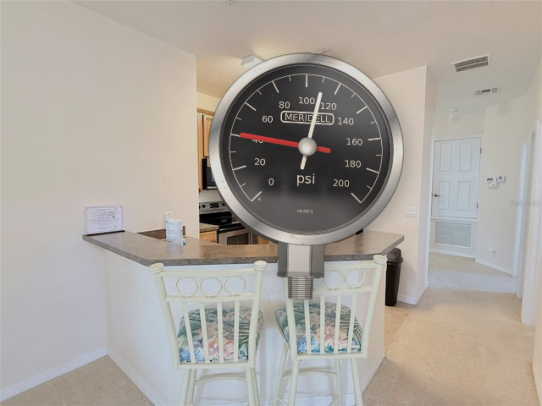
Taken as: value=40 unit=psi
